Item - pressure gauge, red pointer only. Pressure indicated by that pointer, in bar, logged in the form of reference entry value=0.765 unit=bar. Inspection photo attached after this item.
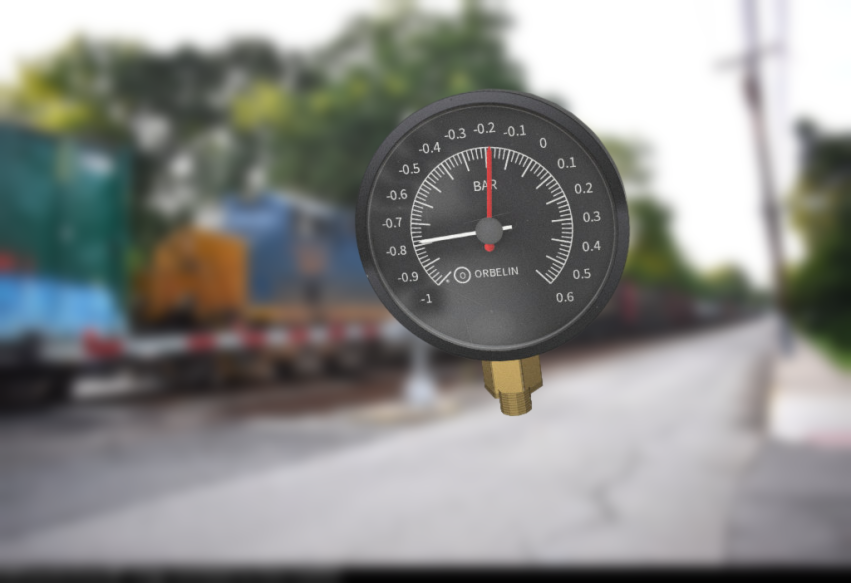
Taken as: value=-0.18 unit=bar
